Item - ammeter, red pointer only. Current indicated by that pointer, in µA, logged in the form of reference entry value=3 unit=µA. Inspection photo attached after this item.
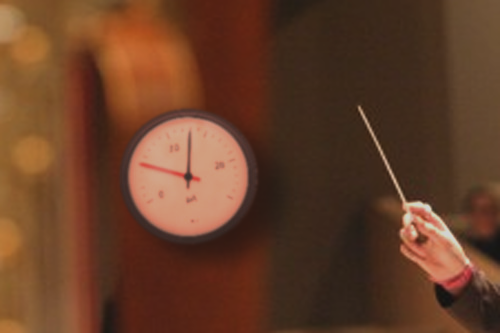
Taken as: value=5 unit=µA
